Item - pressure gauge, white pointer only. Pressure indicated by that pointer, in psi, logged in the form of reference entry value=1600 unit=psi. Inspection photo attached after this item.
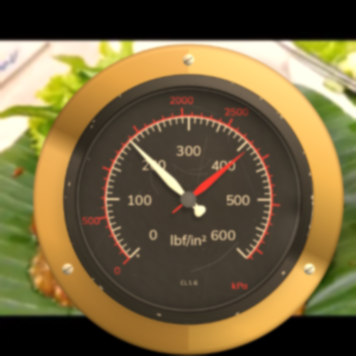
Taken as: value=200 unit=psi
